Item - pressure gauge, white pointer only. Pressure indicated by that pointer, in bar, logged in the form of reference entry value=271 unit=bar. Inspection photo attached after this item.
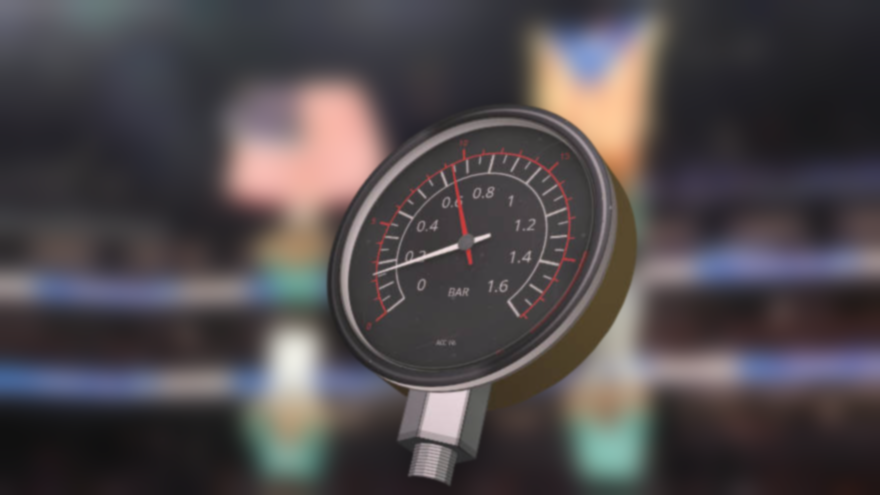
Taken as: value=0.15 unit=bar
